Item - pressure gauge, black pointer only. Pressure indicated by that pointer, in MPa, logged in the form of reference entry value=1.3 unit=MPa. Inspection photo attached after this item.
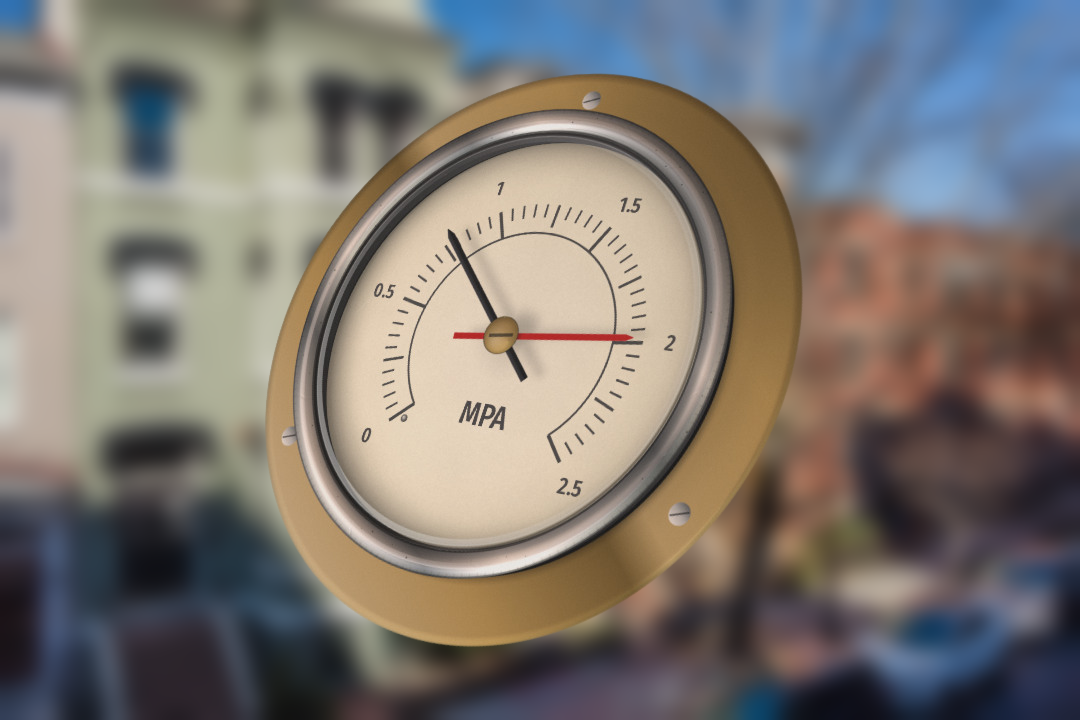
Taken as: value=0.8 unit=MPa
